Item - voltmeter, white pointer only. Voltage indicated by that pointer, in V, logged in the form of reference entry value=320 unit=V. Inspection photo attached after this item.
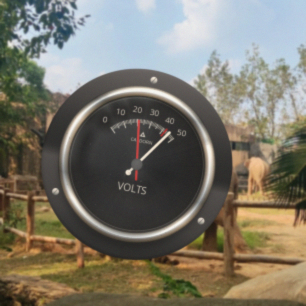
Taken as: value=45 unit=V
